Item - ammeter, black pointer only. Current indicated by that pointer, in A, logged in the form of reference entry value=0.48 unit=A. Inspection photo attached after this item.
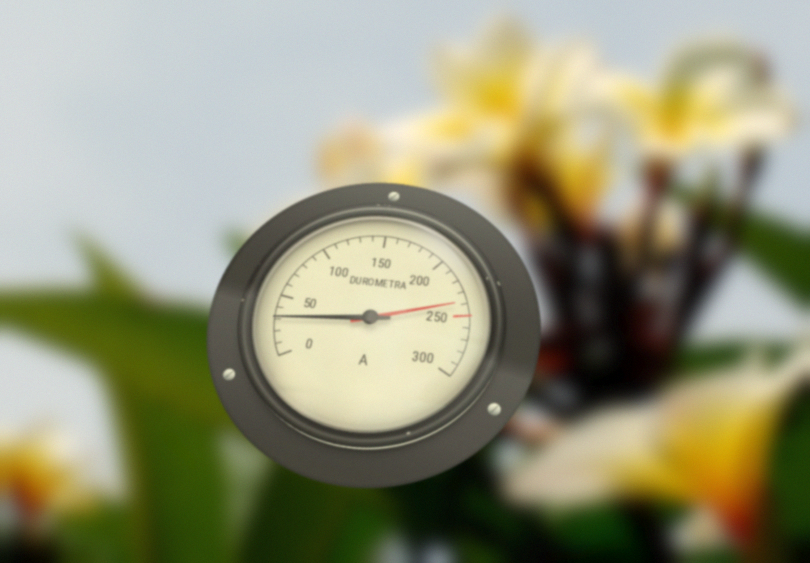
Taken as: value=30 unit=A
